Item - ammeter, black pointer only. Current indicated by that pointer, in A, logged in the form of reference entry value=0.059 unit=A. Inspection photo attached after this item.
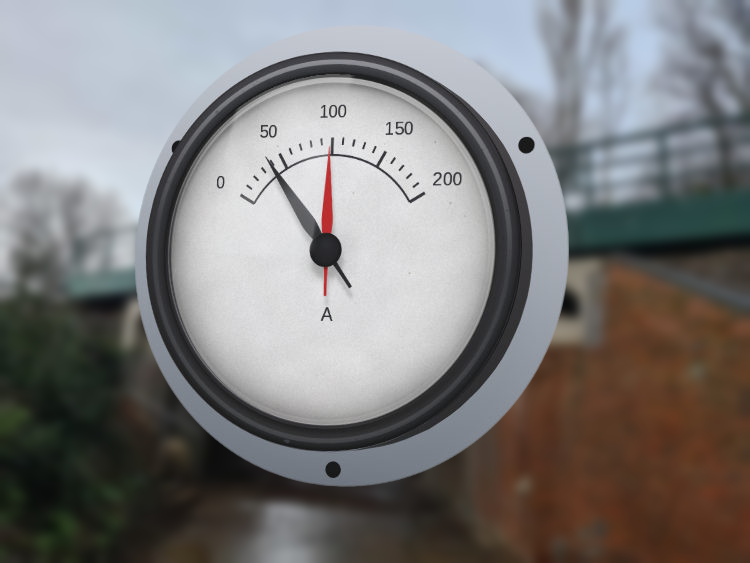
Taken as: value=40 unit=A
